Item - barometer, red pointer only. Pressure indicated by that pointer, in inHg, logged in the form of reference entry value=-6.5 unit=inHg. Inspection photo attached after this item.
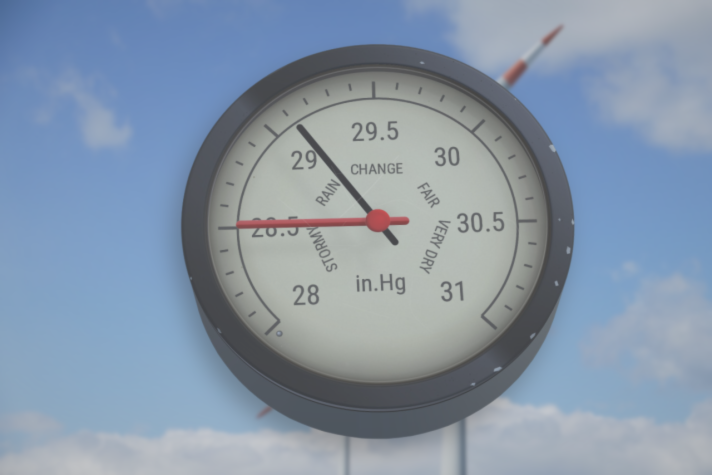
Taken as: value=28.5 unit=inHg
